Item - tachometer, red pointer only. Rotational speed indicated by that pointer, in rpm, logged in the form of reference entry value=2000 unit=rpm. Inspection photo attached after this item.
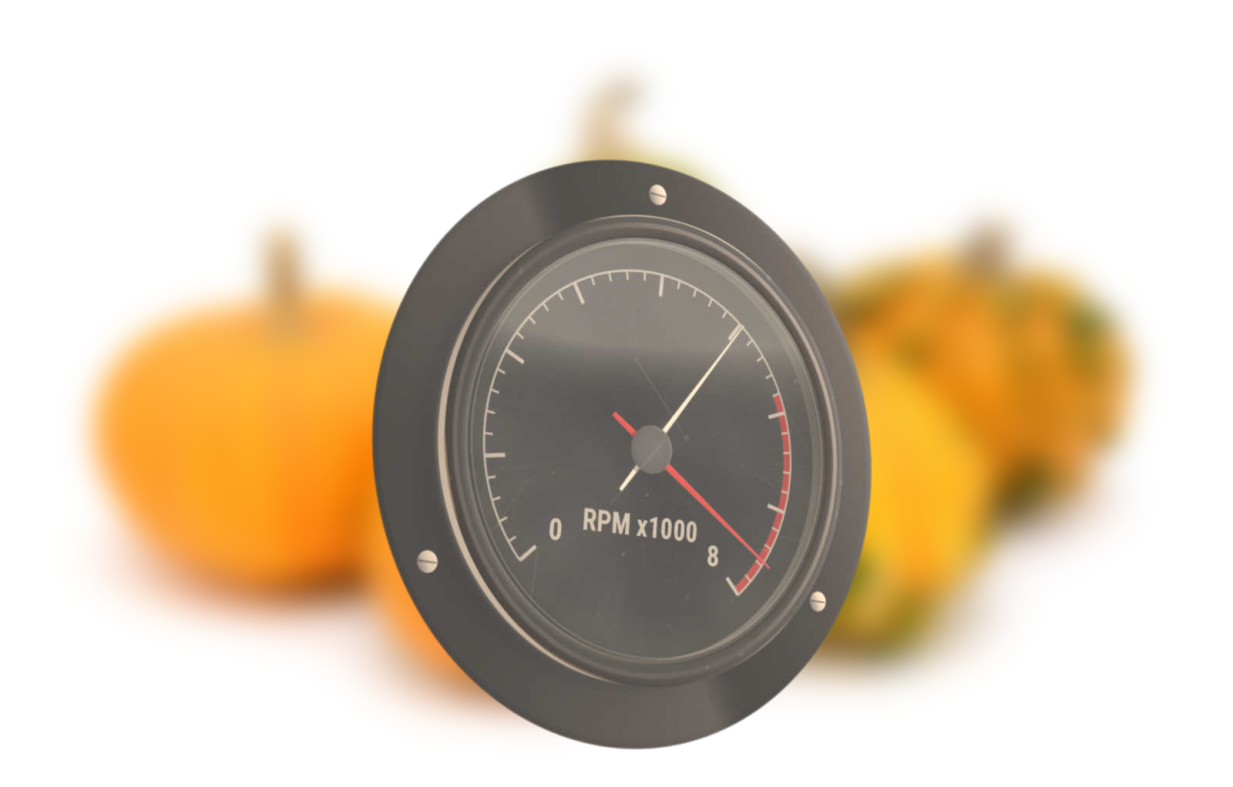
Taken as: value=7600 unit=rpm
